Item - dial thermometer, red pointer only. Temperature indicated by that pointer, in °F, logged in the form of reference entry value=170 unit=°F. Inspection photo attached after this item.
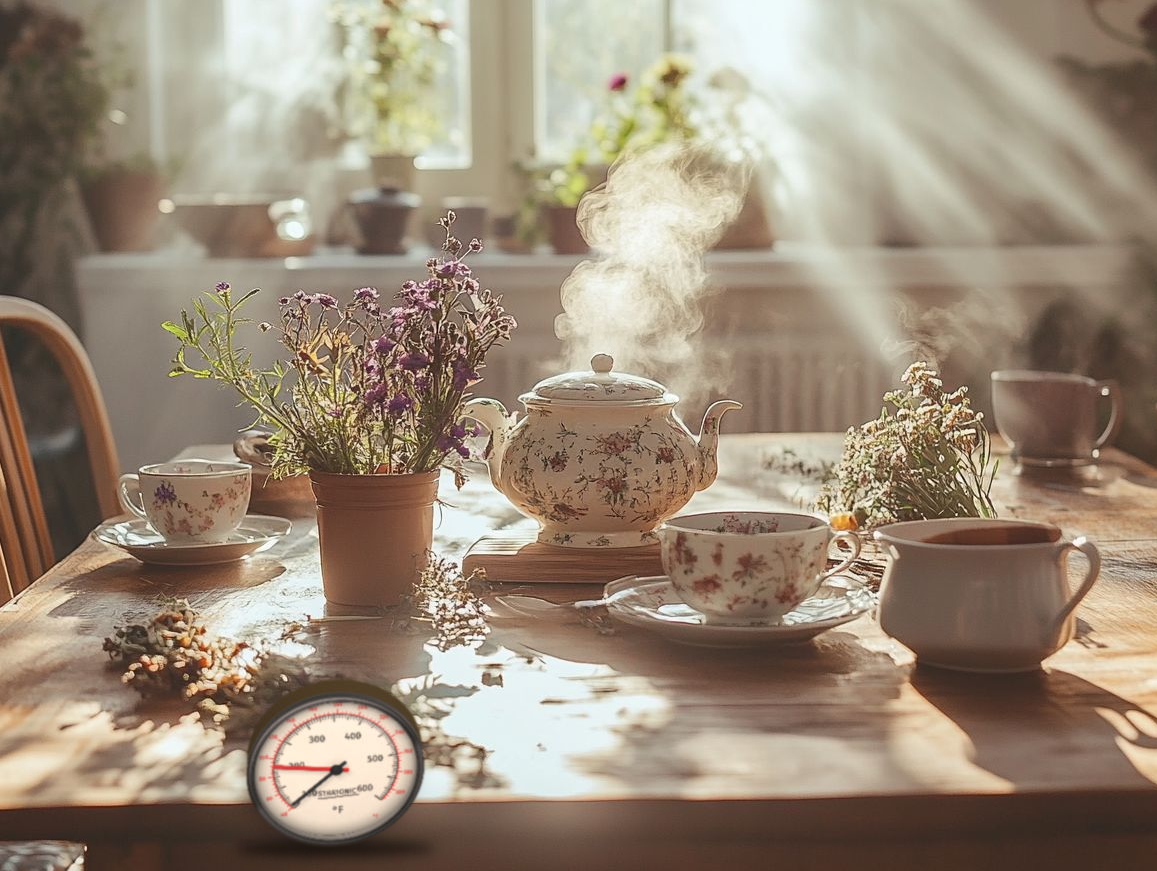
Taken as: value=200 unit=°F
